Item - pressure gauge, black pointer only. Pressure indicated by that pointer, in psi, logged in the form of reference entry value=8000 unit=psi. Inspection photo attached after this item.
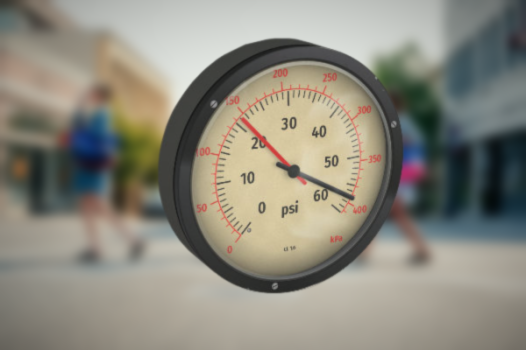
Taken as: value=57 unit=psi
